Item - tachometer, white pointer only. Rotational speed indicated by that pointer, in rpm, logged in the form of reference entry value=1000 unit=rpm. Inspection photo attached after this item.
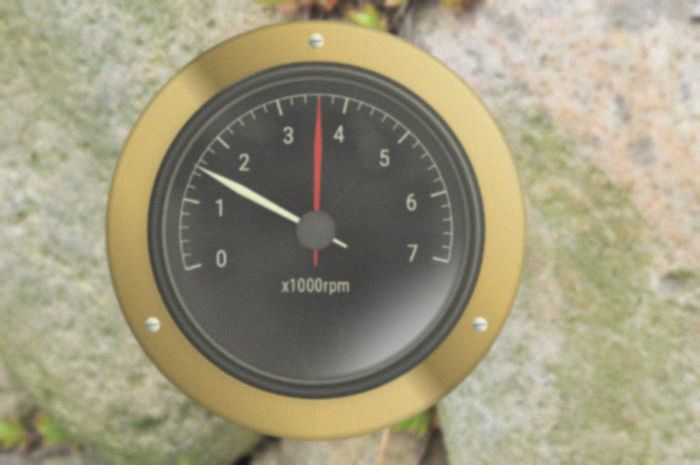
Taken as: value=1500 unit=rpm
